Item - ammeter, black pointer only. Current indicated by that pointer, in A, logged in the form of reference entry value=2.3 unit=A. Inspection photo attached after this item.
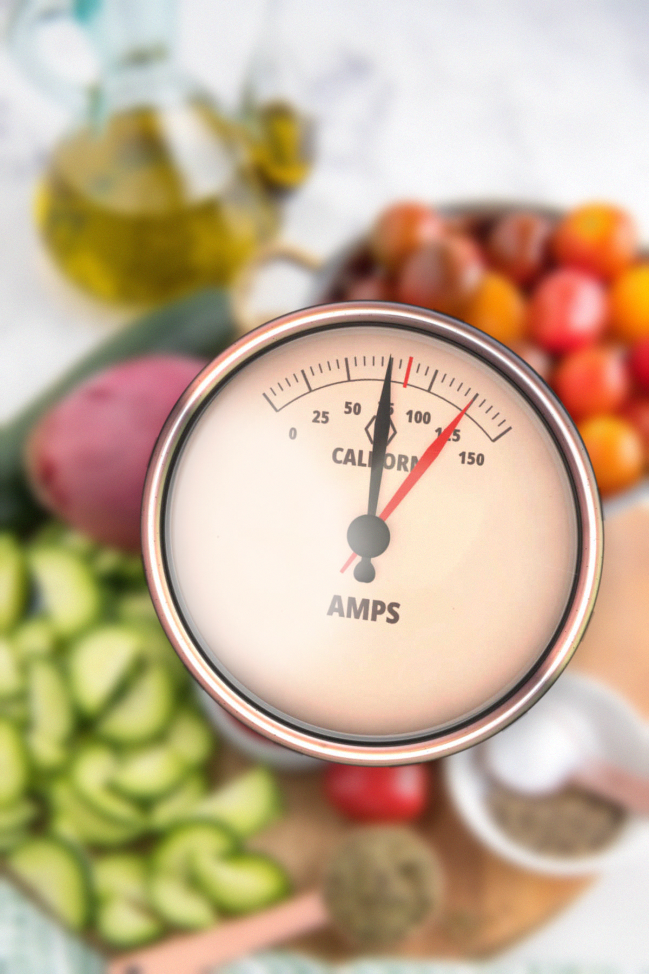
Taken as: value=75 unit=A
